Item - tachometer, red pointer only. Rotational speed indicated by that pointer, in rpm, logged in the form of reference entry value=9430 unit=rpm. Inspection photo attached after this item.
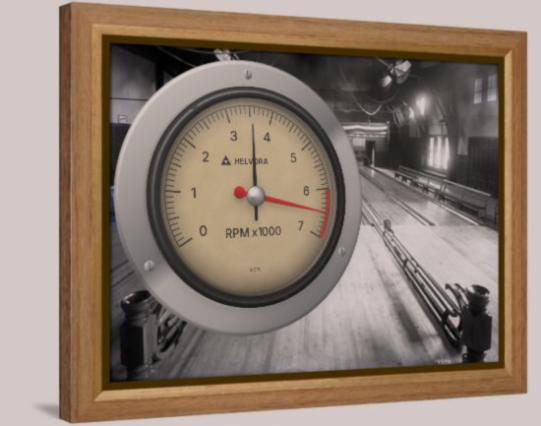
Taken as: value=6500 unit=rpm
